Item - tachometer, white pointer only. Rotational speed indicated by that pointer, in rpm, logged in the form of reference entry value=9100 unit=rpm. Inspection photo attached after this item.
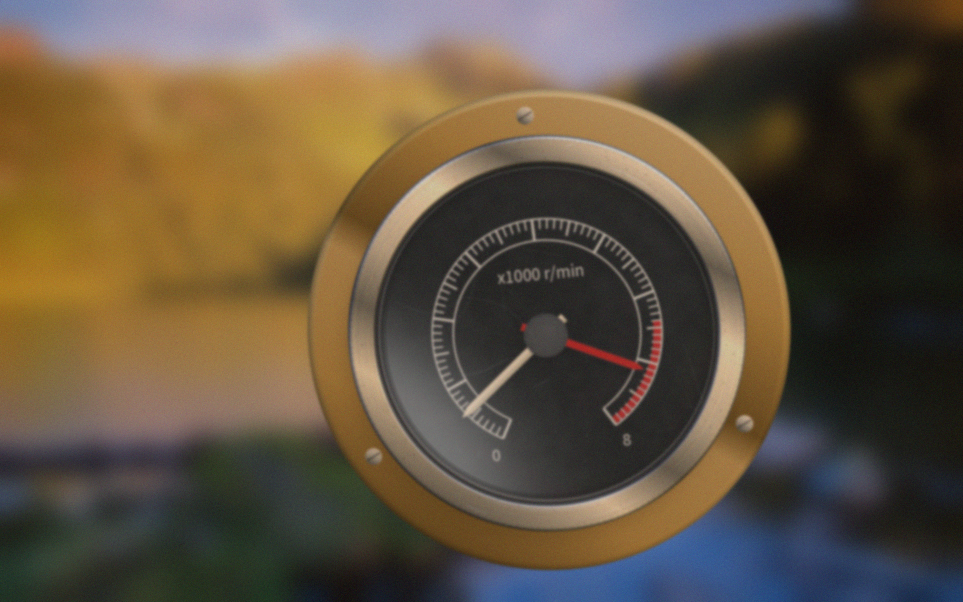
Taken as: value=600 unit=rpm
